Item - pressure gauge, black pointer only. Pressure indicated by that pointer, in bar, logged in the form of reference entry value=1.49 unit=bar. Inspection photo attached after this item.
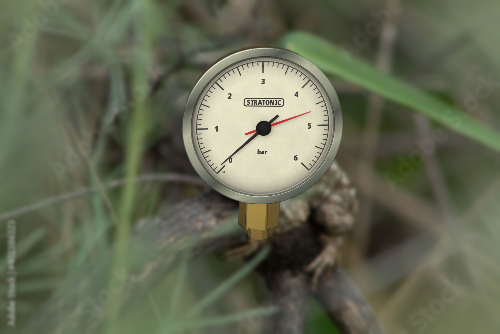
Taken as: value=0.1 unit=bar
